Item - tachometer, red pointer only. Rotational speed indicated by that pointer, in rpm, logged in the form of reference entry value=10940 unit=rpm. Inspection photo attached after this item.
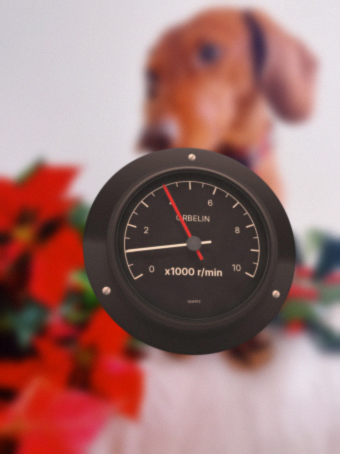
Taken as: value=4000 unit=rpm
